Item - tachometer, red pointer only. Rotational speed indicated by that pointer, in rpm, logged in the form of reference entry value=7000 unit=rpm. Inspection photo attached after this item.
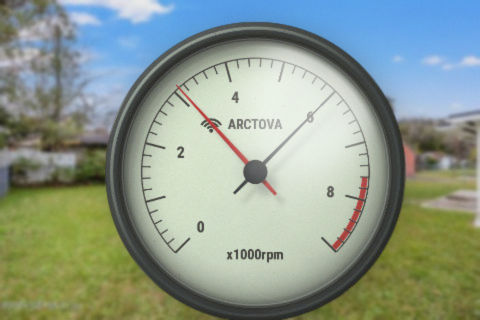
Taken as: value=3100 unit=rpm
